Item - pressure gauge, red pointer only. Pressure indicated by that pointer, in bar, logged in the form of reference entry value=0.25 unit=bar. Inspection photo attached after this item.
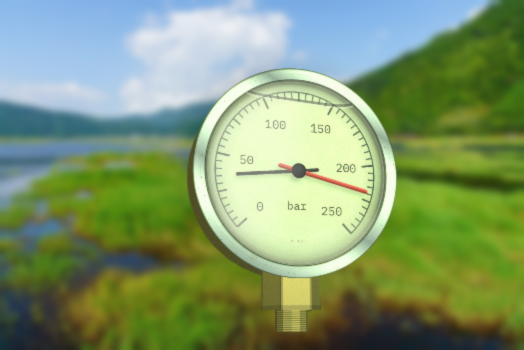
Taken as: value=220 unit=bar
